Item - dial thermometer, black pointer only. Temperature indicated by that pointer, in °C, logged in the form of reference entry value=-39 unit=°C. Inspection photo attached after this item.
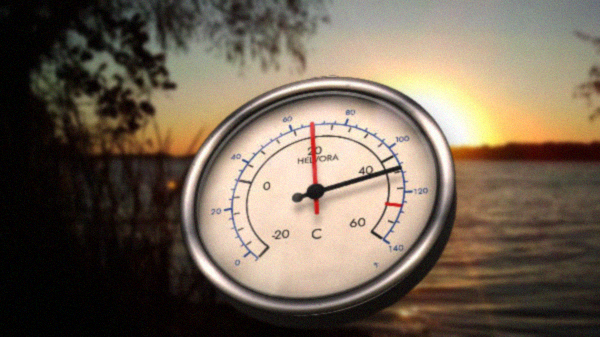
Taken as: value=44 unit=°C
